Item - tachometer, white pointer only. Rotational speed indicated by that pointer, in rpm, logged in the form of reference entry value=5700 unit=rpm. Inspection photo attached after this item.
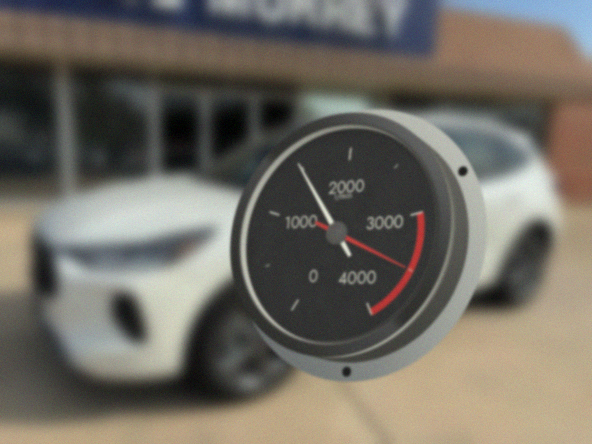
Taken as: value=1500 unit=rpm
